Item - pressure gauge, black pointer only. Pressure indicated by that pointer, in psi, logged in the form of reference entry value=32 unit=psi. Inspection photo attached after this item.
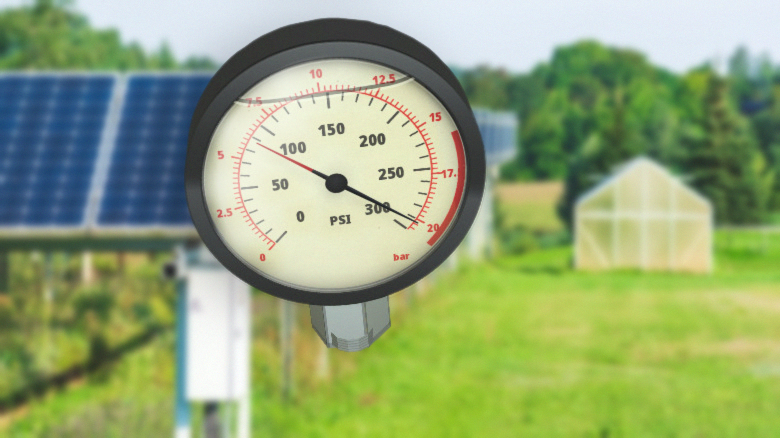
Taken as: value=290 unit=psi
